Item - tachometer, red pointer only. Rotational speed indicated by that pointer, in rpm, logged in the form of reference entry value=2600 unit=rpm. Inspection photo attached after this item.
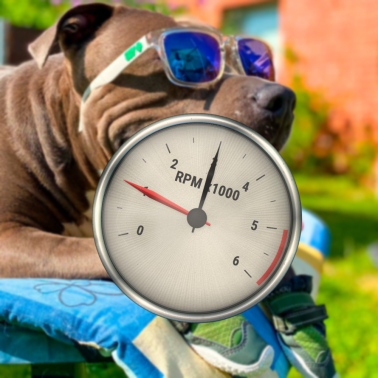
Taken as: value=1000 unit=rpm
